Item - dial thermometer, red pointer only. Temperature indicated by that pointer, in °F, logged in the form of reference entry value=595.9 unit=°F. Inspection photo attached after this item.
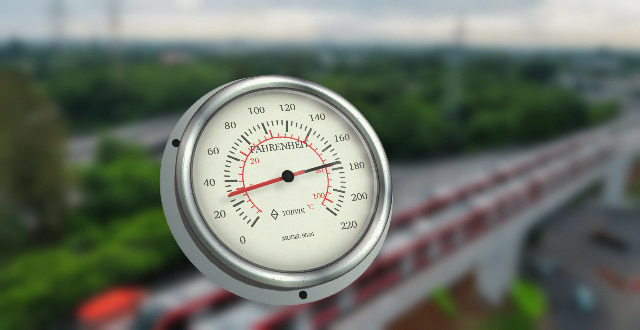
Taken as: value=28 unit=°F
